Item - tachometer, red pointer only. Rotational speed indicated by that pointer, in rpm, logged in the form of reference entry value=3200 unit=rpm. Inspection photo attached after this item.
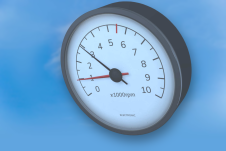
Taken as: value=1000 unit=rpm
